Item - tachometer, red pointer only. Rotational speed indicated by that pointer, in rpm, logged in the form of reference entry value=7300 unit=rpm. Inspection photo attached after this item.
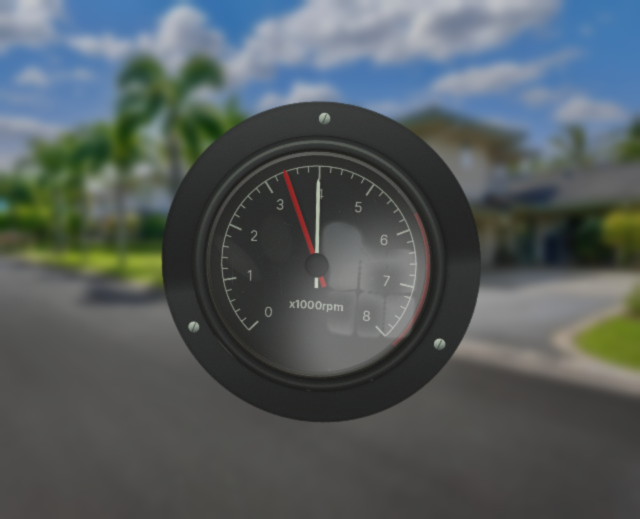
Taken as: value=3400 unit=rpm
